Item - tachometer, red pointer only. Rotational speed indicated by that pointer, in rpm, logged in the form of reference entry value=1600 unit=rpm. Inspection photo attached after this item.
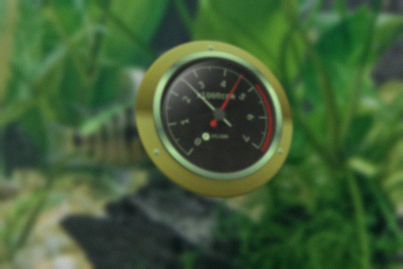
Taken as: value=4500 unit=rpm
